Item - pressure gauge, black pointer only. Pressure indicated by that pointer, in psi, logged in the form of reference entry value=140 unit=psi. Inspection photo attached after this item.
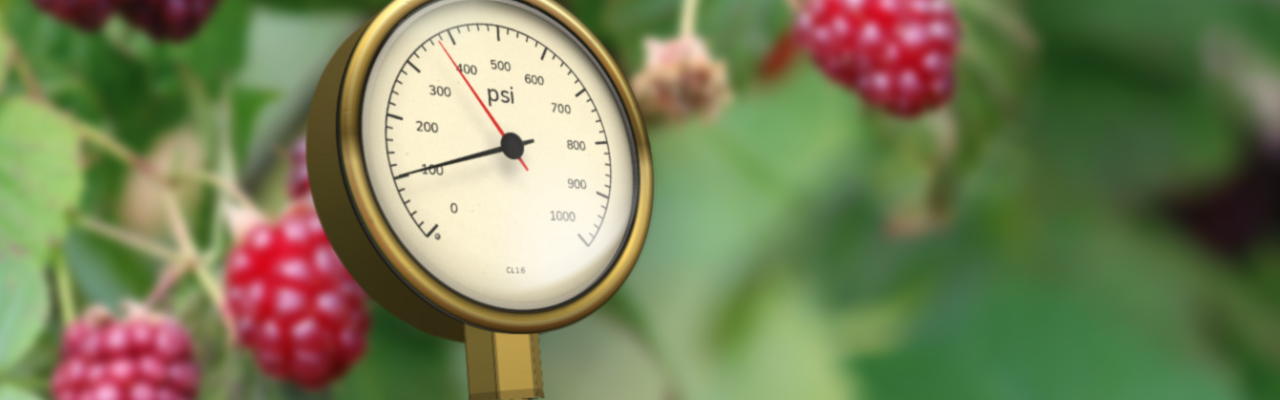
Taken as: value=100 unit=psi
